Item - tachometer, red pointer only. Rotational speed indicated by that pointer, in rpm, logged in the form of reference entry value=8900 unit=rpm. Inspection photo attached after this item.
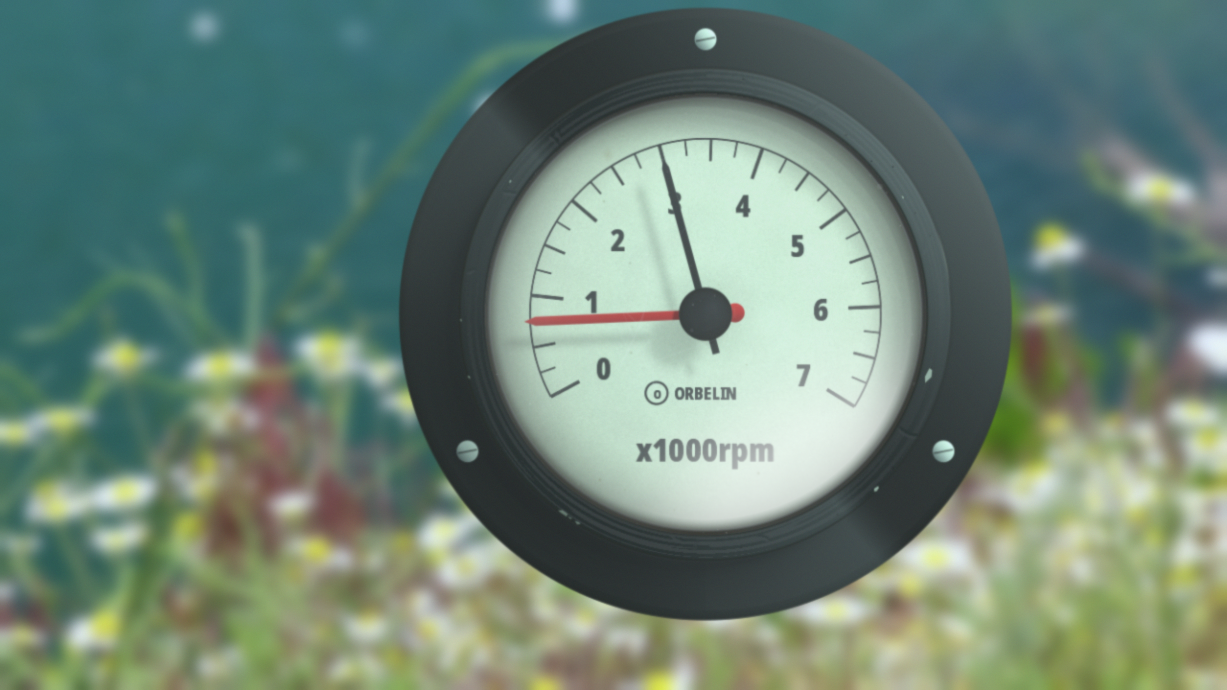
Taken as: value=750 unit=rpm
